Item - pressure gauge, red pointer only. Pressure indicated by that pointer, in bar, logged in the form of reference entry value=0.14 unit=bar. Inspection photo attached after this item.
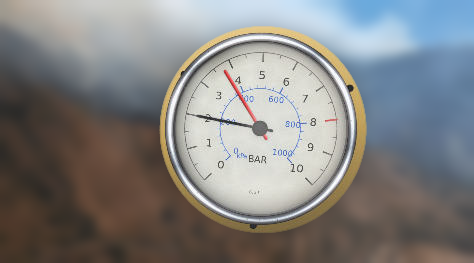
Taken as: value=3.75 unit=bar
